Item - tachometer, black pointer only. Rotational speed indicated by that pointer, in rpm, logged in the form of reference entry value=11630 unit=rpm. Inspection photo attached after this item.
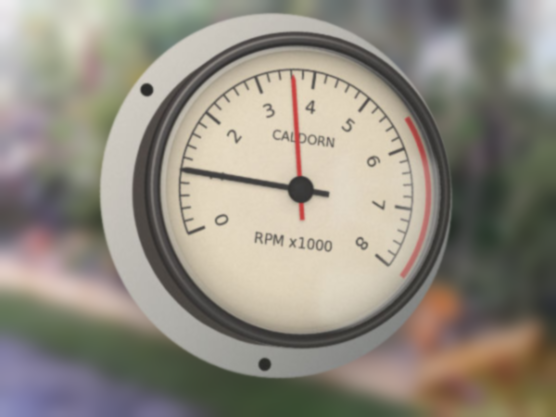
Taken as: value=1000 unit=rpm
